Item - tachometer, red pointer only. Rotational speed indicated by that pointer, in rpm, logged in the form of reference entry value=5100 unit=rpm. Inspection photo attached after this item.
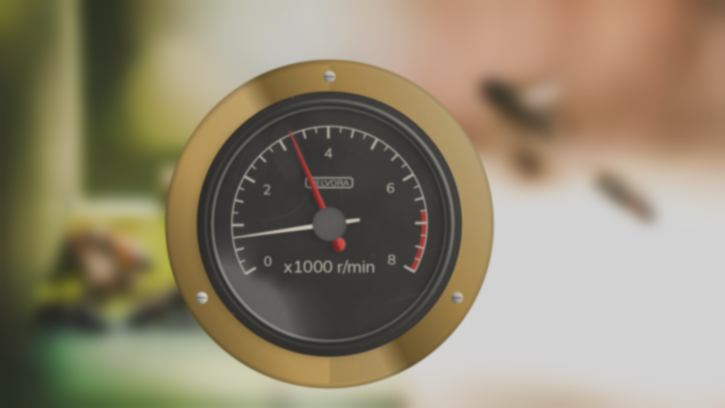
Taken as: value=3250 unit=rpm
